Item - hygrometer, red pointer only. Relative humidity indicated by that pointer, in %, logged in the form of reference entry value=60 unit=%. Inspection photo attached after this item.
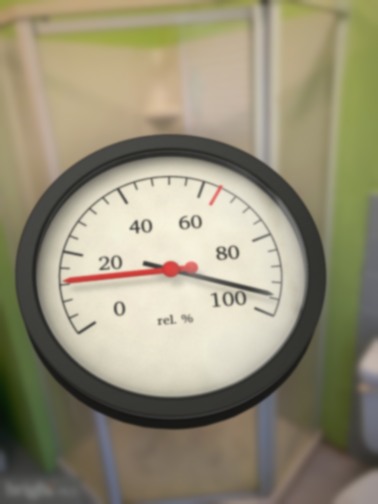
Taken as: value=12 unit=%
